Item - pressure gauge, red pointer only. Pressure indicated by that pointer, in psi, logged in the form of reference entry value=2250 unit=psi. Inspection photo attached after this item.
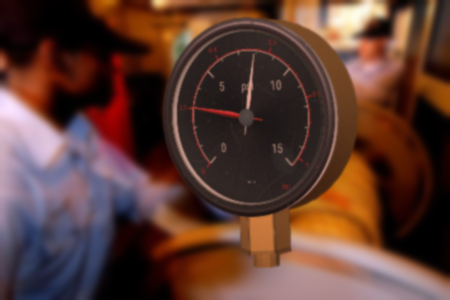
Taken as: value=3 unit=psi
